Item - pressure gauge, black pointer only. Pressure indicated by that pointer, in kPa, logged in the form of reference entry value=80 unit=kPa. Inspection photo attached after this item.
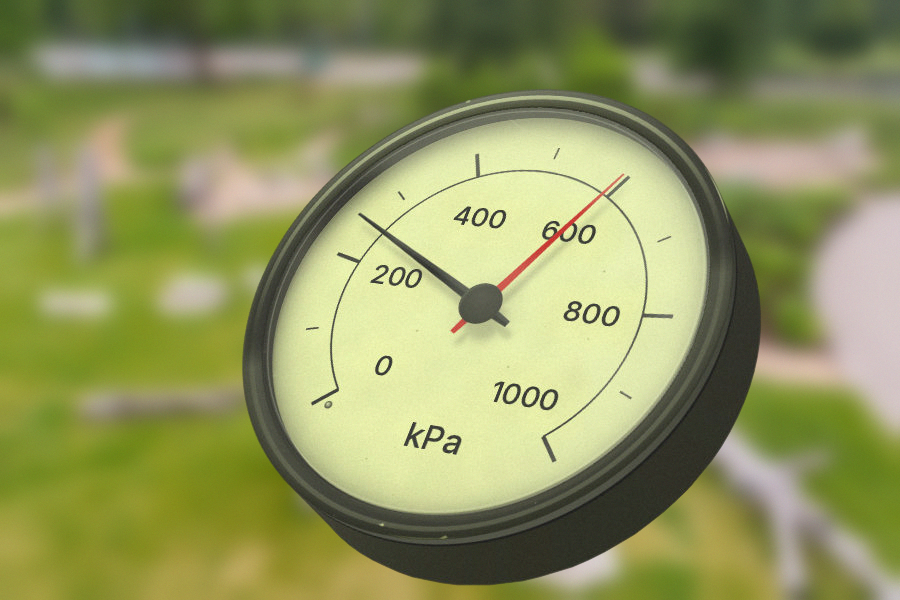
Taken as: value=250 unit=kPa
